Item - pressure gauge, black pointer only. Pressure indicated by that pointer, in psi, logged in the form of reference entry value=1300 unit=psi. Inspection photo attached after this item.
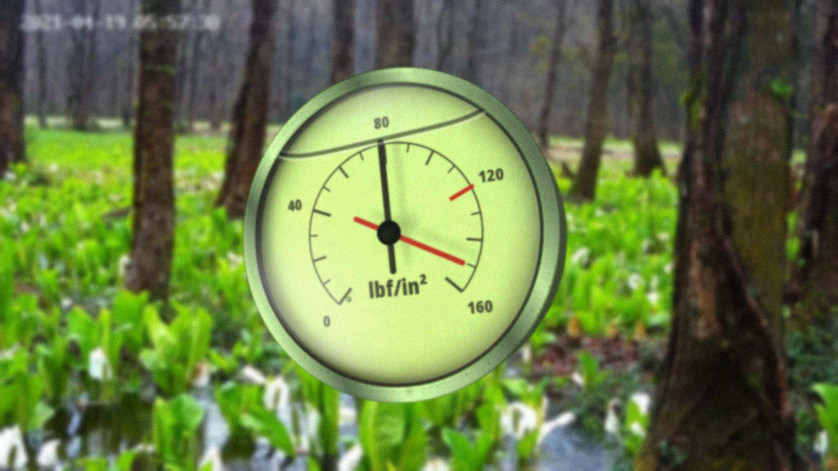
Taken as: value=80 unit=psi
